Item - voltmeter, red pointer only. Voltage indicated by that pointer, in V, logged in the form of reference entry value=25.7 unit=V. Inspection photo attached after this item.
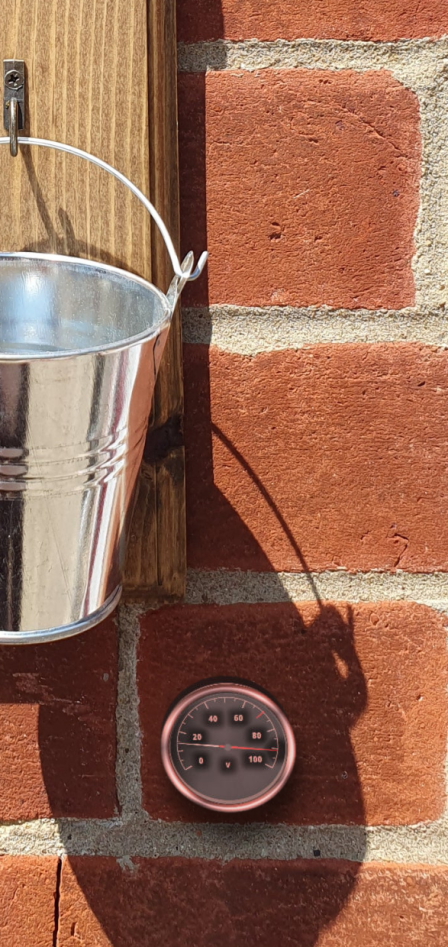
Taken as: value=90 unit=V
